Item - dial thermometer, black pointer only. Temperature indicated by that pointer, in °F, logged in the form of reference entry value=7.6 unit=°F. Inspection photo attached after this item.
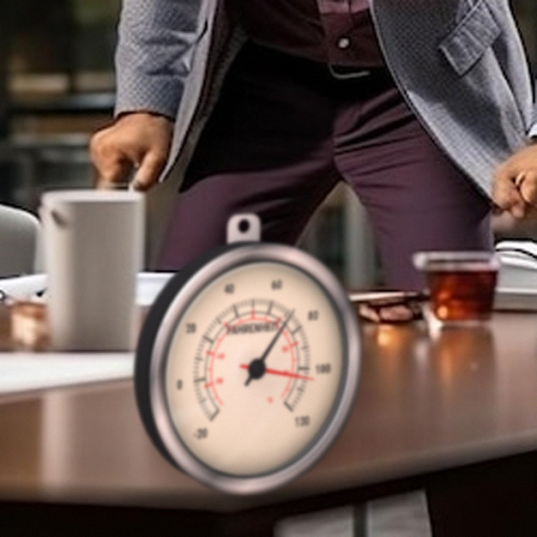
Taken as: value=70 unit=°F
